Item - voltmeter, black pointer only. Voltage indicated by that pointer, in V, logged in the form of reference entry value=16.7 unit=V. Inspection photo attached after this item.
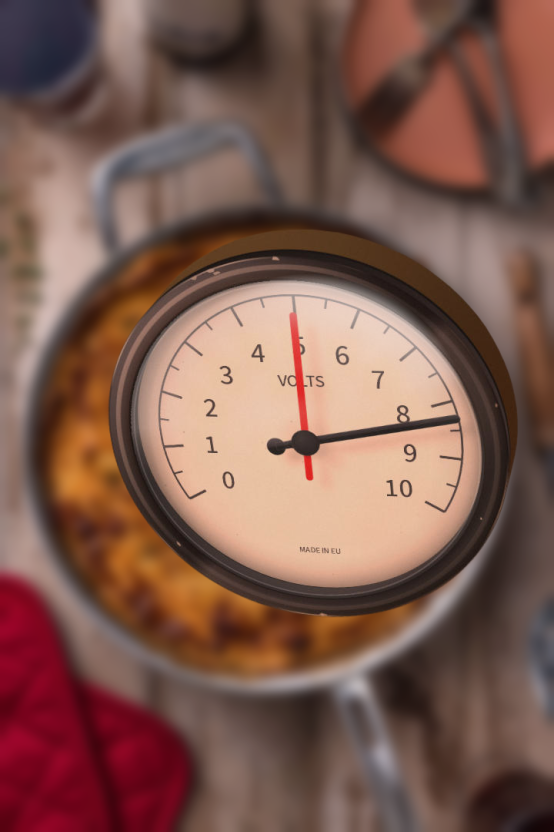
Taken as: value=8.25 unit=V
